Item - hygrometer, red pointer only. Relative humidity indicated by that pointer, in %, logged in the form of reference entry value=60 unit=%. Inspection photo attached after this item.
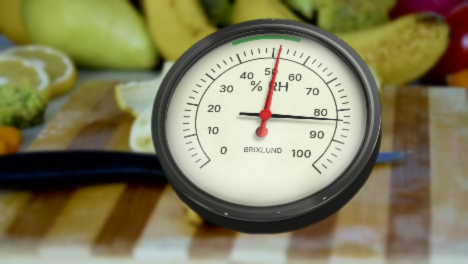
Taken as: value=52 unit=%
